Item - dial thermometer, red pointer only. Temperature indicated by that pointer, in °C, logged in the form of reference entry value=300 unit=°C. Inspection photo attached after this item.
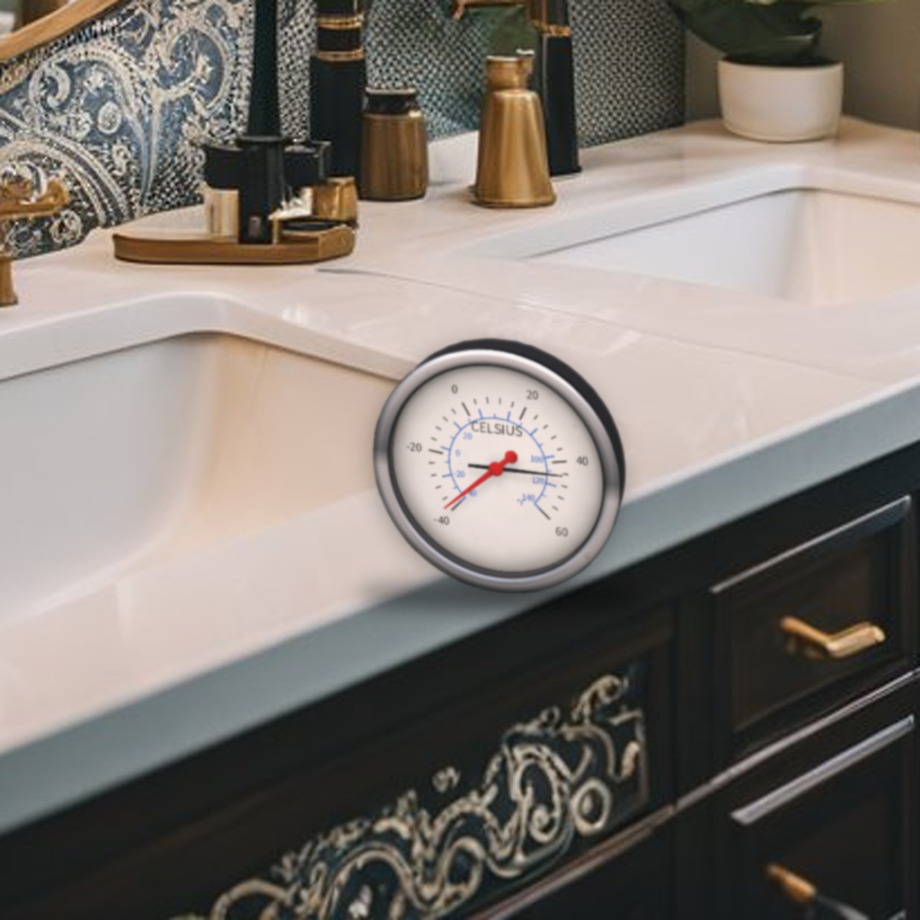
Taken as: value=-38 unit=°C
